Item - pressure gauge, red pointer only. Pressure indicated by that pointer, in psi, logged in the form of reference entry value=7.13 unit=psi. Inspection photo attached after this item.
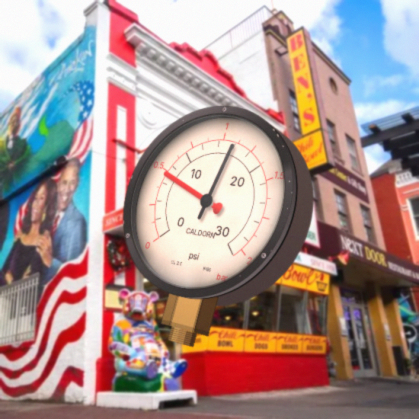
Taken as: value=7 unit=psi
